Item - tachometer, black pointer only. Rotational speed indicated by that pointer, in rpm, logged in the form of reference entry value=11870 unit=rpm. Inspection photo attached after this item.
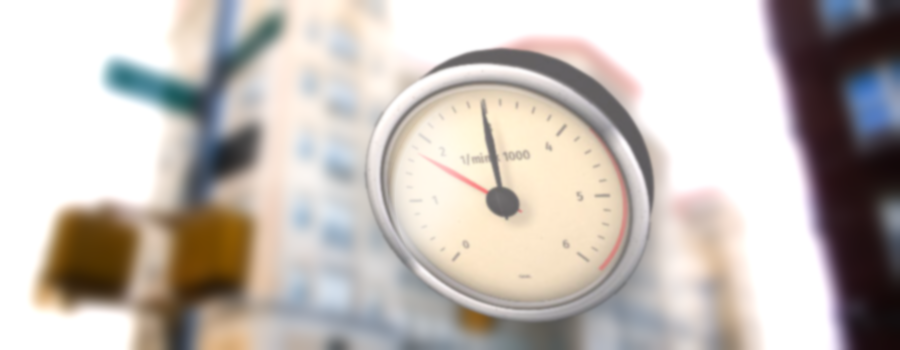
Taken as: value=3000 unit=rpm
